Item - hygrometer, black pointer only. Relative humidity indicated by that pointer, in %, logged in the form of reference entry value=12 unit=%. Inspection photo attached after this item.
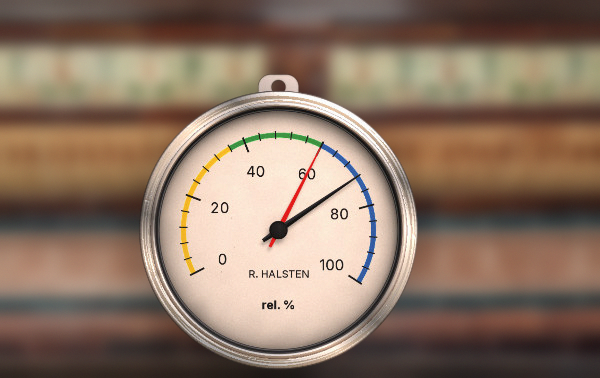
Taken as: value=72 unit=%
